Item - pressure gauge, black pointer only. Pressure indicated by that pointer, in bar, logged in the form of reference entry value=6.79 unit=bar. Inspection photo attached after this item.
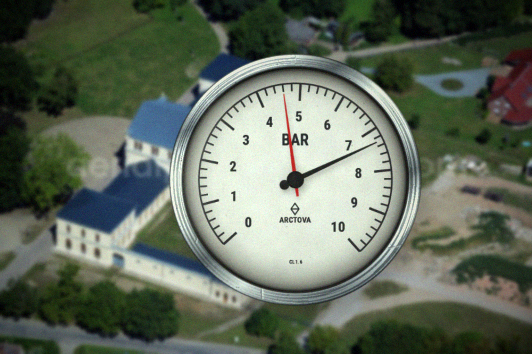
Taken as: value=7.3 unit=bar
